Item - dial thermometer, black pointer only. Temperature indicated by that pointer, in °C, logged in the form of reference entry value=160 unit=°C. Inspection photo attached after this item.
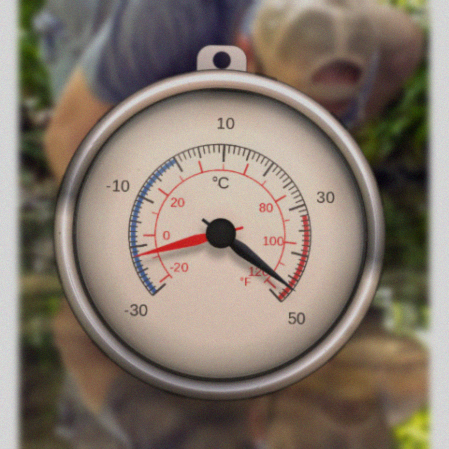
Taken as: value=47 unit=°C
